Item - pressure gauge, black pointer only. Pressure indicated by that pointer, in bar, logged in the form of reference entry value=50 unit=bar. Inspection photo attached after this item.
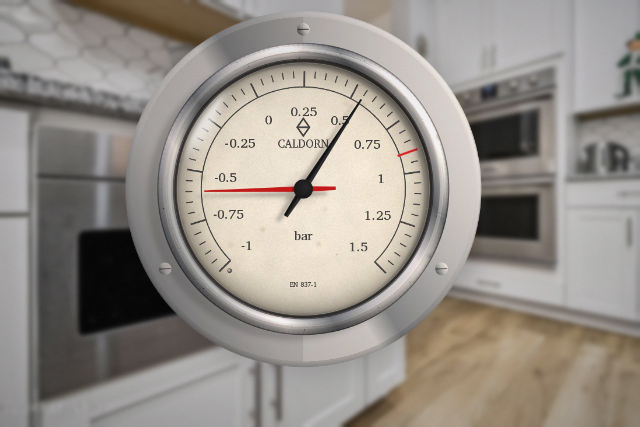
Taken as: value=0.55 unit=bar
